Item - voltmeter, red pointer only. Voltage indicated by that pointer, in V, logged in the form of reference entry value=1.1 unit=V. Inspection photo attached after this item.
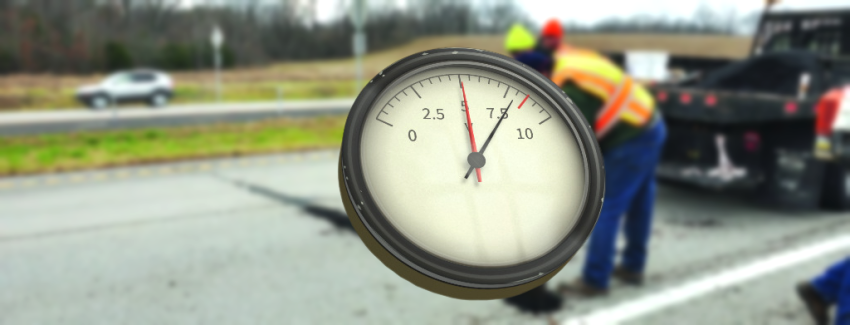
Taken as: value=5 unit=V
